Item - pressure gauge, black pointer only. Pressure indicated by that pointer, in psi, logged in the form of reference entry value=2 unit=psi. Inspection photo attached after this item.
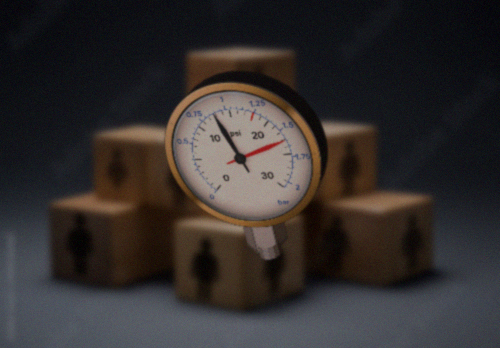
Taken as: value=13 unit=psi
